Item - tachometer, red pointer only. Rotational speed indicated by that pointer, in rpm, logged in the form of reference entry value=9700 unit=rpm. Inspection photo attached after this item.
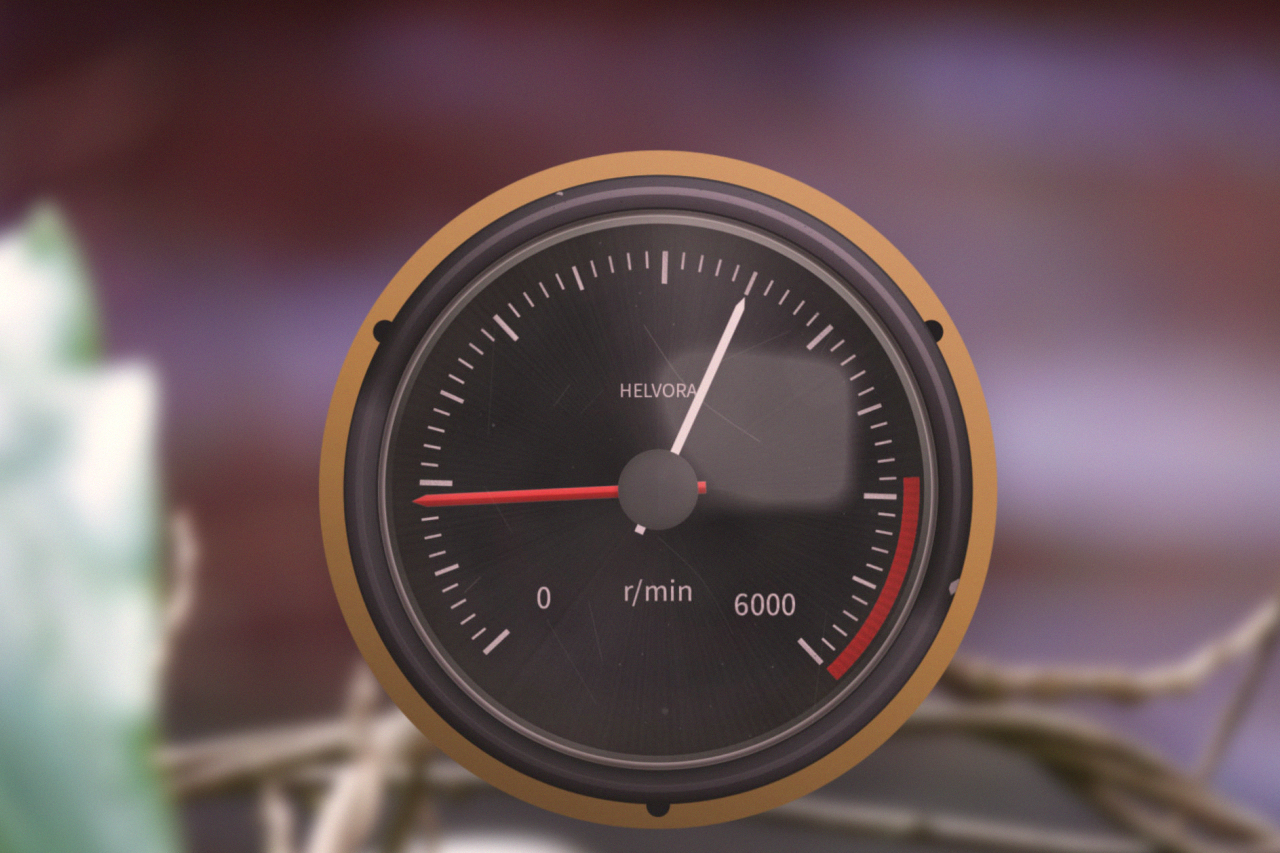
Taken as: value=900 unit=rpm
